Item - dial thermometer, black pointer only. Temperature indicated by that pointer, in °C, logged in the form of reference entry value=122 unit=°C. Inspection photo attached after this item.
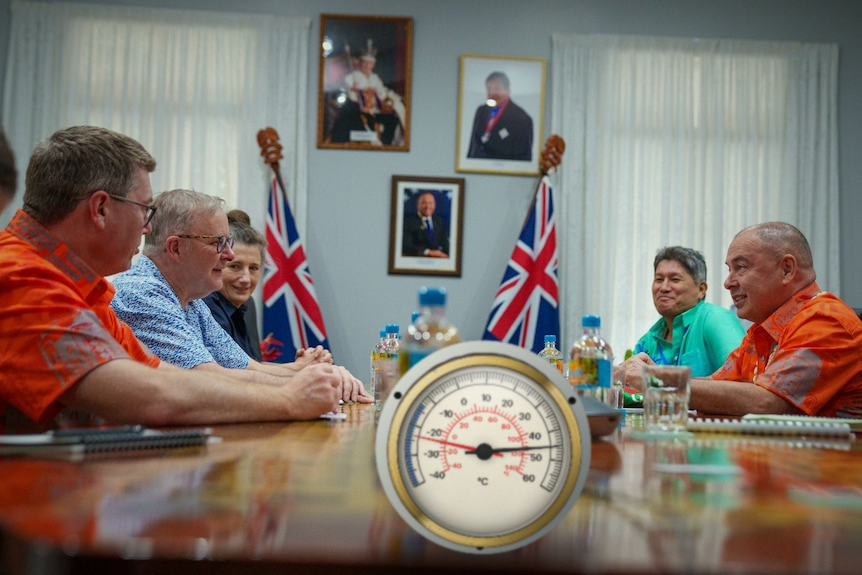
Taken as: value=45 unit=°C
